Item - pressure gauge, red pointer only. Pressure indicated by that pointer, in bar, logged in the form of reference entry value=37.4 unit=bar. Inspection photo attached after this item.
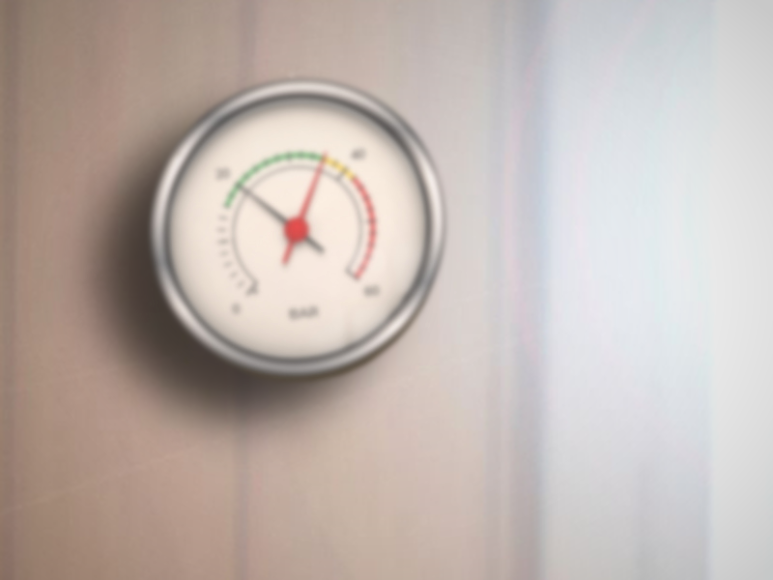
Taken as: value=36 unit=bar
